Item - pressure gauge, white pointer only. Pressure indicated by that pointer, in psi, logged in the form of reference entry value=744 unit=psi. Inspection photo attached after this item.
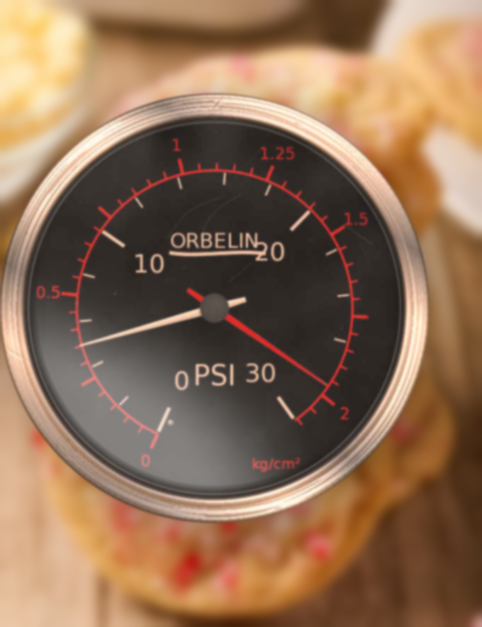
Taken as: value=5 unit=psi
